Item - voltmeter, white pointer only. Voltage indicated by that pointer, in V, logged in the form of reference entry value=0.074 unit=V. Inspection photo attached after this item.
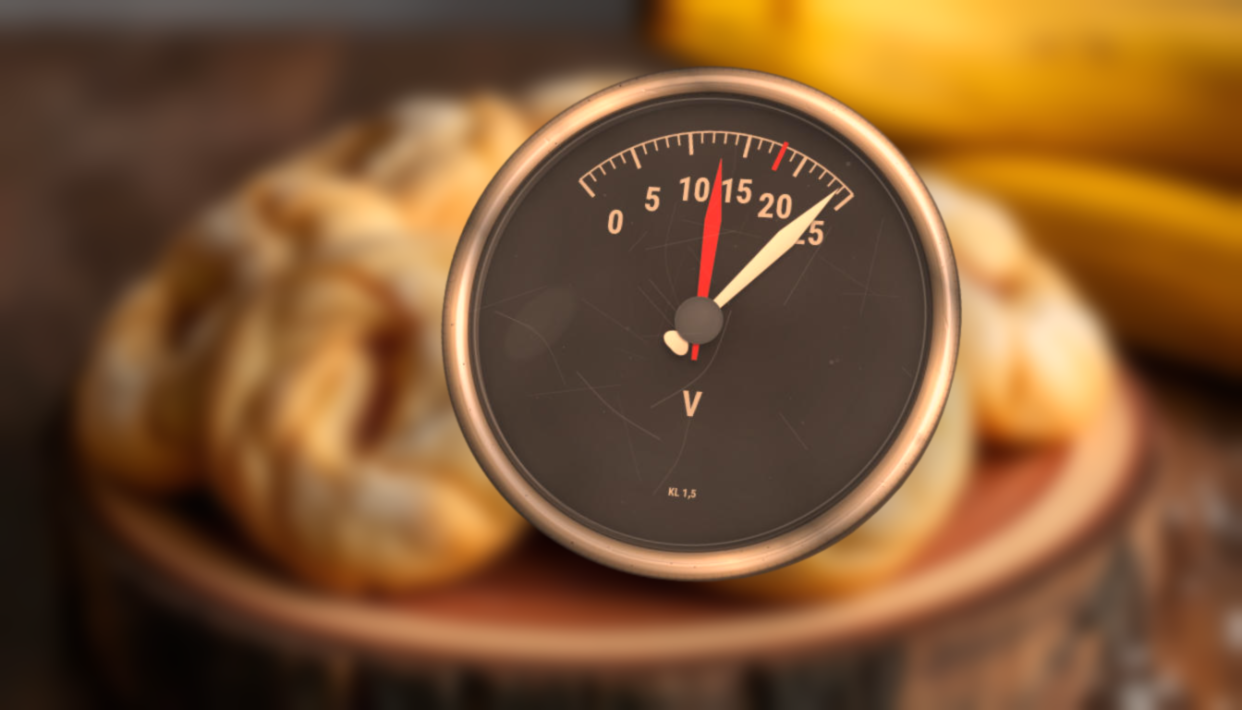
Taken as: value=24 unit=V
